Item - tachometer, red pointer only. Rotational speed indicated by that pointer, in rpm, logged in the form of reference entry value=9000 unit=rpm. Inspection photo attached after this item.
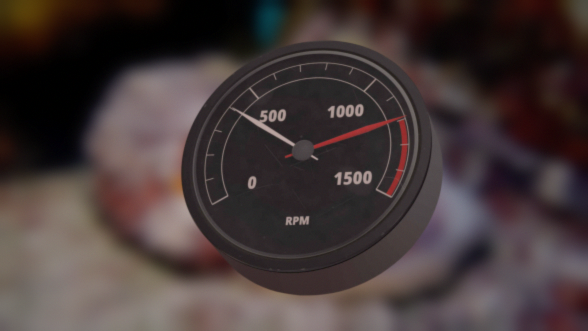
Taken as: value=1200 unit=rpm
